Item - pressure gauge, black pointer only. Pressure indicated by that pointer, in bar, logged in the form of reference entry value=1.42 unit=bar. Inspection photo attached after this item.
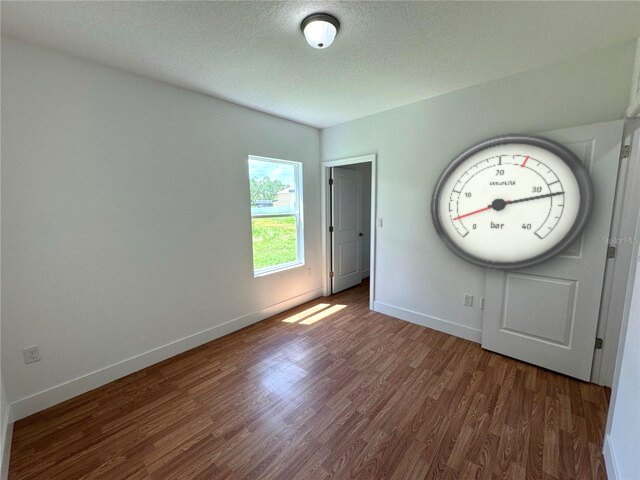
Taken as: value=32 unit=bar
